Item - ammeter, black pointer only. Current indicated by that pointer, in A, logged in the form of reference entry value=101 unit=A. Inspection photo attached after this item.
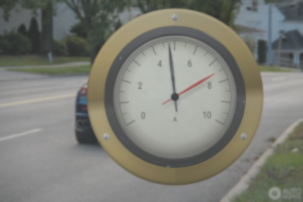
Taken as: value=4.75 unit=A
